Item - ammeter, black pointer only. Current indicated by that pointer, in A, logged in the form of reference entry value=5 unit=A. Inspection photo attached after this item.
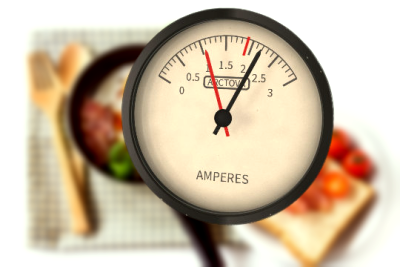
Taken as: value=2.2 unit=A
